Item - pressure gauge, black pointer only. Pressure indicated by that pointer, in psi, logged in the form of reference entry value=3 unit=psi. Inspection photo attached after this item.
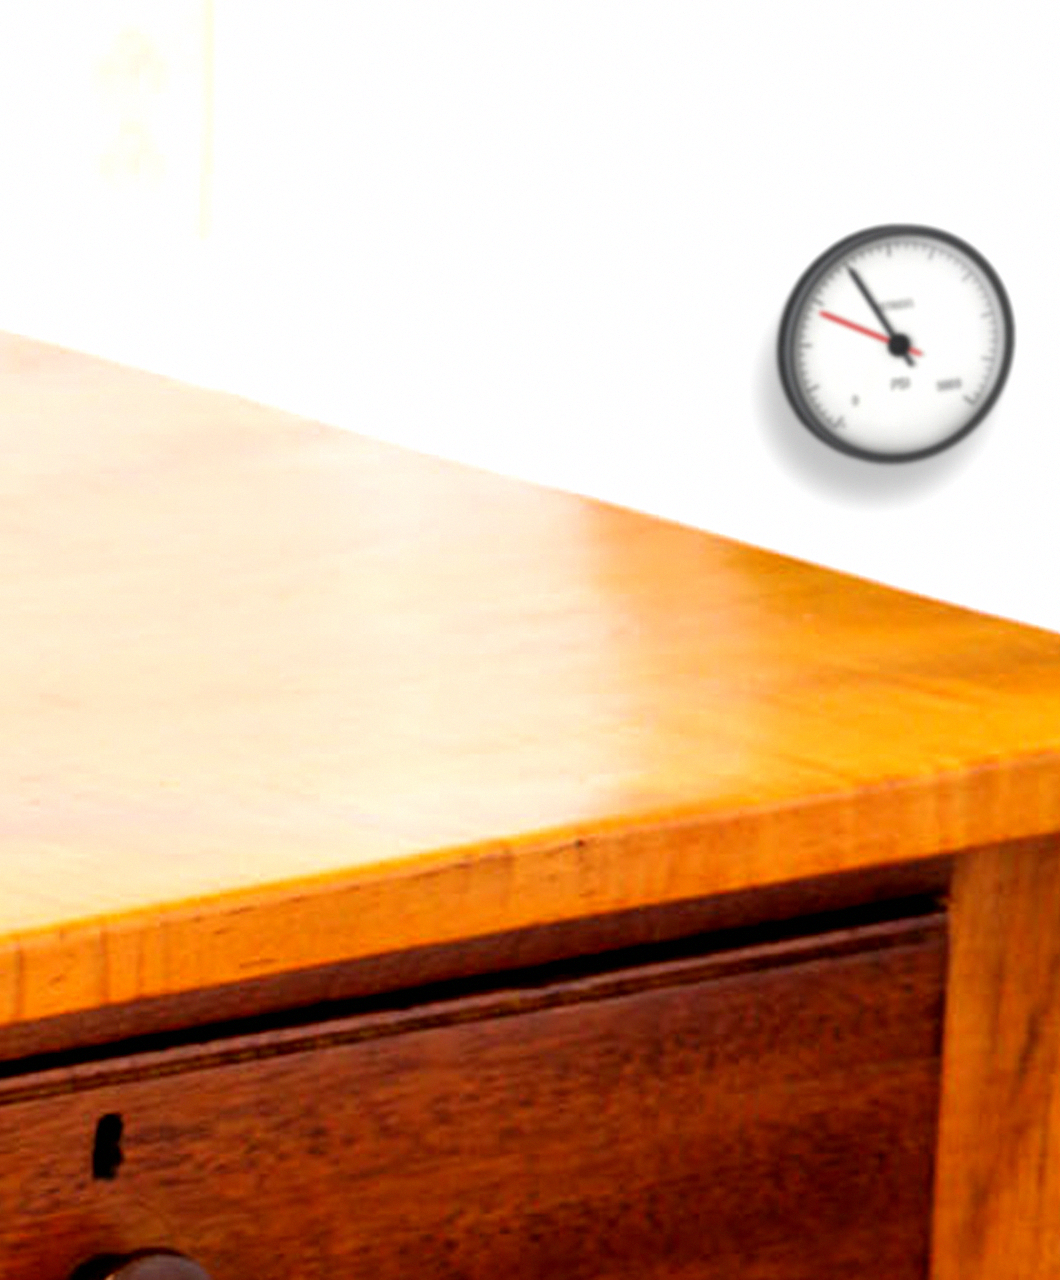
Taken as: value=2000 unit=psi
